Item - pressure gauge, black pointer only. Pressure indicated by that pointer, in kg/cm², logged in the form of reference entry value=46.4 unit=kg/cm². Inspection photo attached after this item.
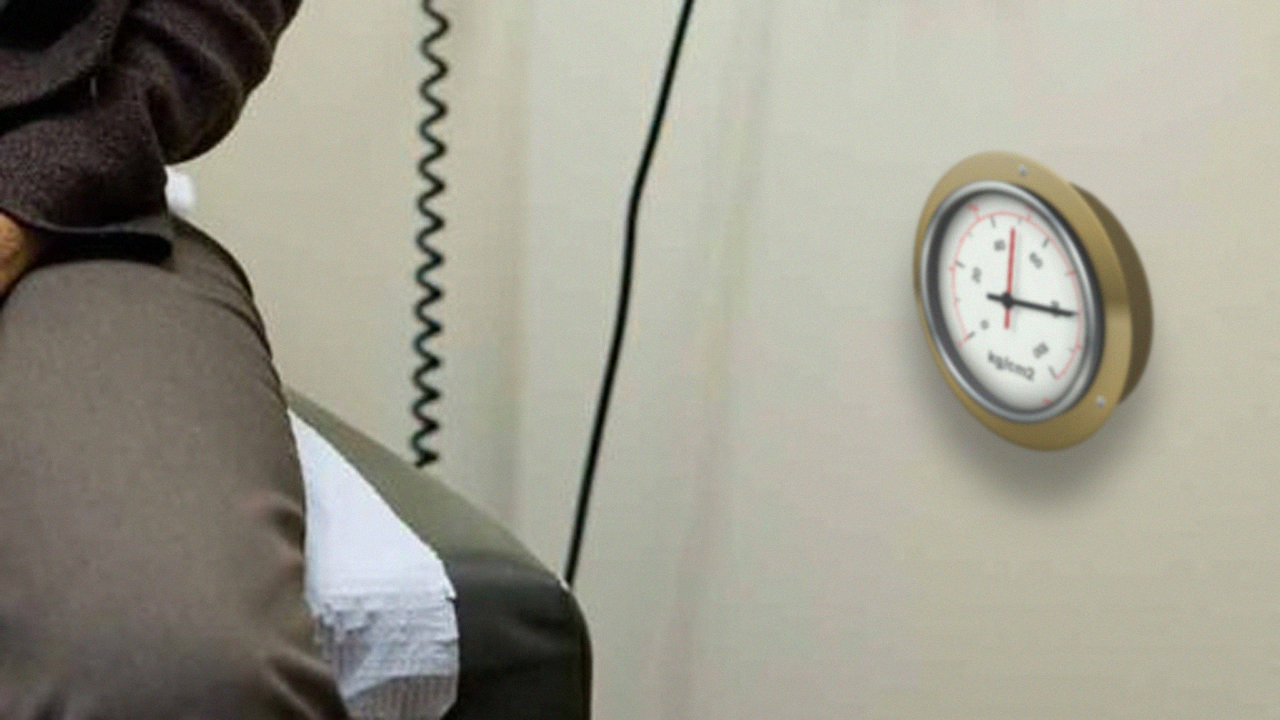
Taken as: value=80 unit=kg/cm²
